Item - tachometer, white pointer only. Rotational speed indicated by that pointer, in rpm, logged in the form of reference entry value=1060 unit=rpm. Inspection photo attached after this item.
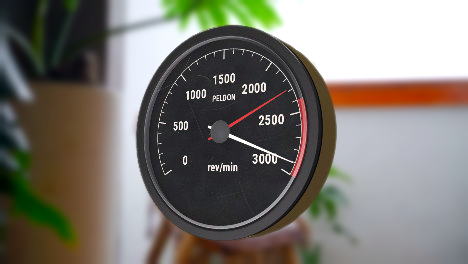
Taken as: value=2900 unit=rpm
